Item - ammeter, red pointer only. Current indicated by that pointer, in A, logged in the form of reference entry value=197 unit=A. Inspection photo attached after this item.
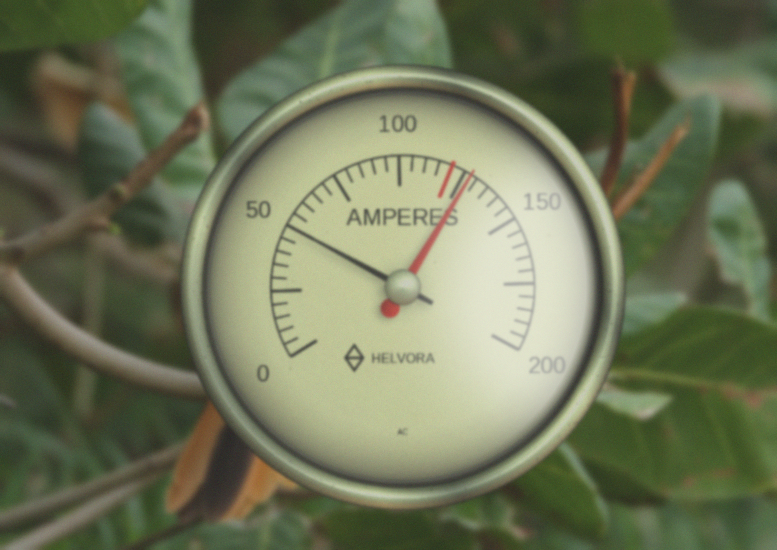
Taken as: value=127.5 unit=A
